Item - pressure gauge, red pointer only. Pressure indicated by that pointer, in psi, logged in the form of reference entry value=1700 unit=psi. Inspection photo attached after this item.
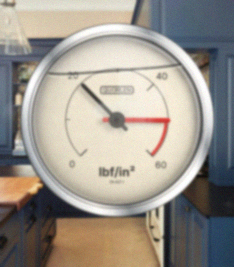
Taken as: value=50 unit=psi
